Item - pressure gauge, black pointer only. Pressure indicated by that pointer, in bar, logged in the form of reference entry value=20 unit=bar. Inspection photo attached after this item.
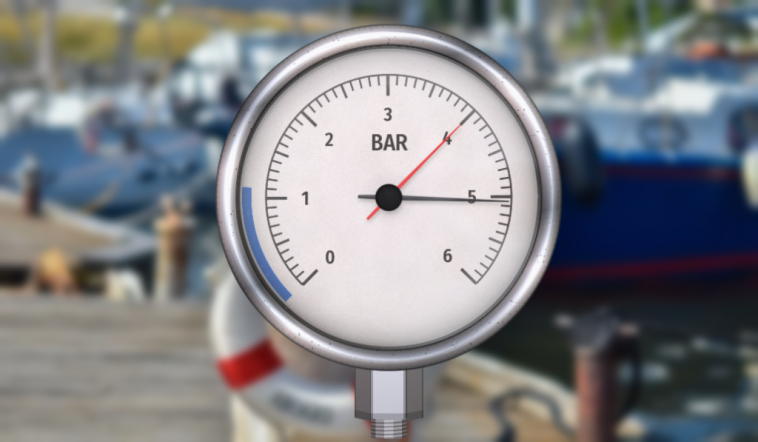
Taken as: value=5.05 unit=bar
